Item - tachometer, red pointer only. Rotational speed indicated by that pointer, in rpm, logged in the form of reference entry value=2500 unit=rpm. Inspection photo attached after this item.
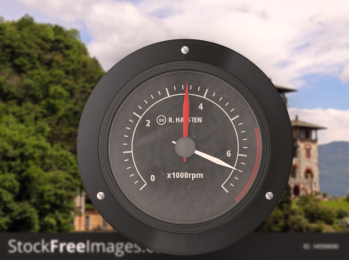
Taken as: value=3500 unit=rpm
